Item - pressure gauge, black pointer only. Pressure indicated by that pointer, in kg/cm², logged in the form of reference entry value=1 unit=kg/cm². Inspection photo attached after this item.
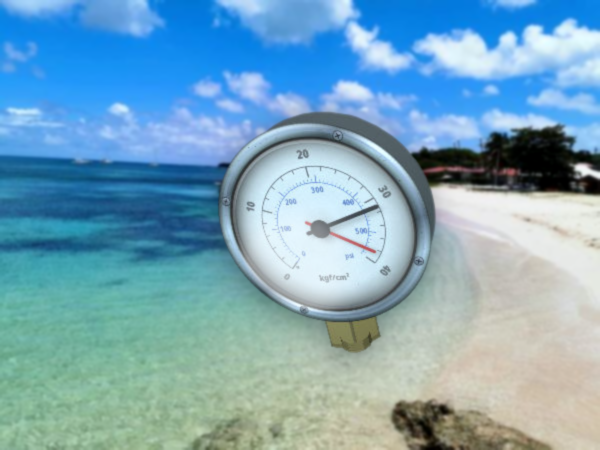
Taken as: value=31 unit=kg/cm²
